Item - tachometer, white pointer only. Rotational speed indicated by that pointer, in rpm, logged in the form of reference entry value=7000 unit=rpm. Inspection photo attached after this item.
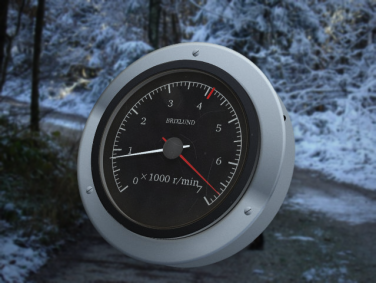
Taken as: value=800 unit=rpm
